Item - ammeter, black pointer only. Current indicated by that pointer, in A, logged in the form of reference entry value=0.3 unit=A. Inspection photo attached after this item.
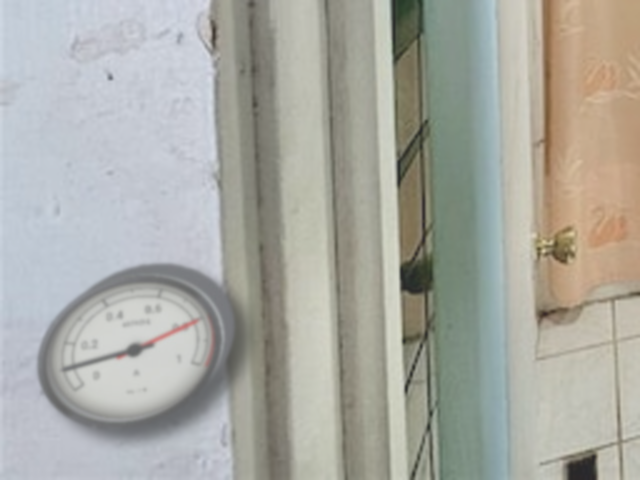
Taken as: value=0.1 unit=A
